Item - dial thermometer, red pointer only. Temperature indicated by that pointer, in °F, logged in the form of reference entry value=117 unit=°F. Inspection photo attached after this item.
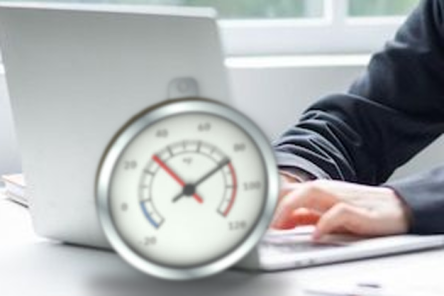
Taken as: value=30 unit=°F
